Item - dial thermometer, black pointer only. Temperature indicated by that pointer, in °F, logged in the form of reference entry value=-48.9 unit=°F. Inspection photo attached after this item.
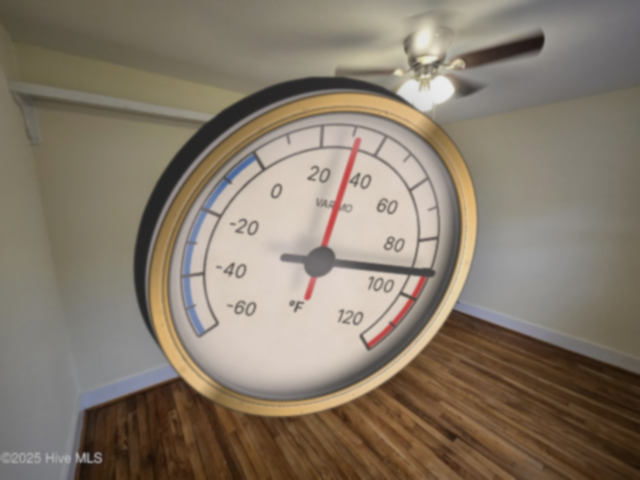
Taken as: value=90 unit=°F
